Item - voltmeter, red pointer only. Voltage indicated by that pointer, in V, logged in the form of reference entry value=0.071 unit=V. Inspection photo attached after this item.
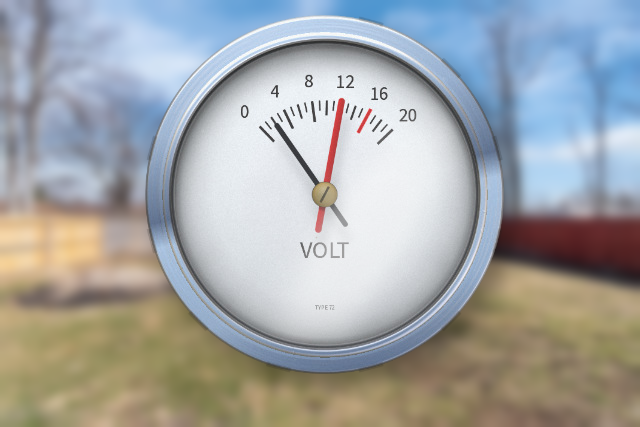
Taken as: value=12 unit=V
